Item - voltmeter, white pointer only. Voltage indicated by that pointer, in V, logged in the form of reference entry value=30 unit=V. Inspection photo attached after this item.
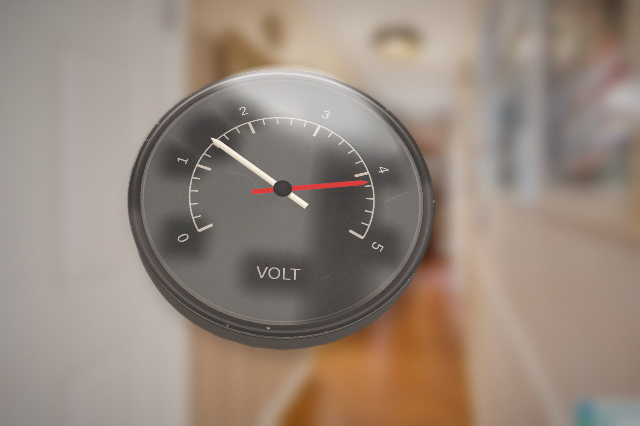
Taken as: value=1.4 unit=V
